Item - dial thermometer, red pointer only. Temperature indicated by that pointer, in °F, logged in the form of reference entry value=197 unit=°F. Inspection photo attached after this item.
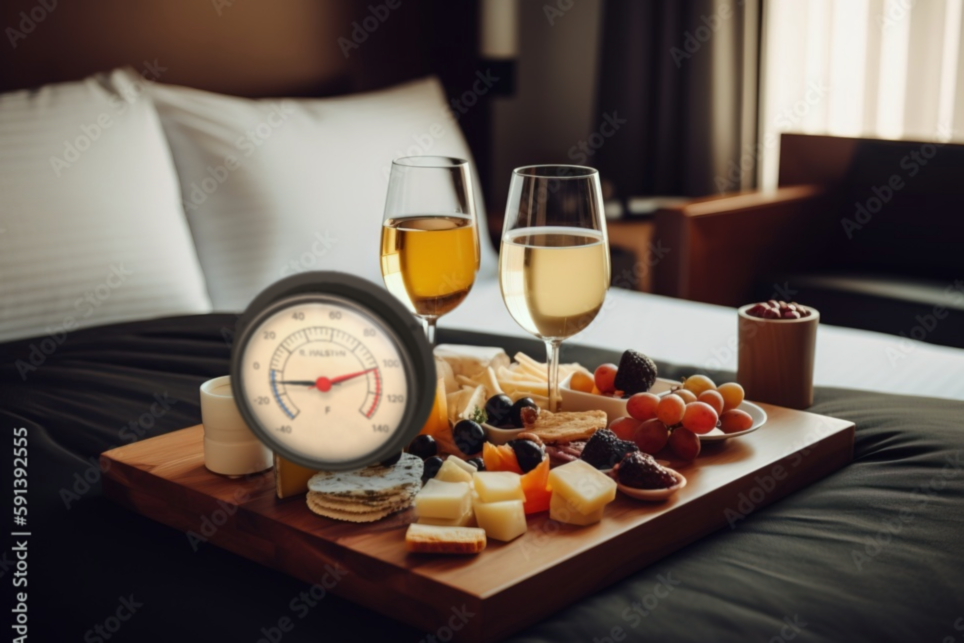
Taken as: value=100 unit=°F
